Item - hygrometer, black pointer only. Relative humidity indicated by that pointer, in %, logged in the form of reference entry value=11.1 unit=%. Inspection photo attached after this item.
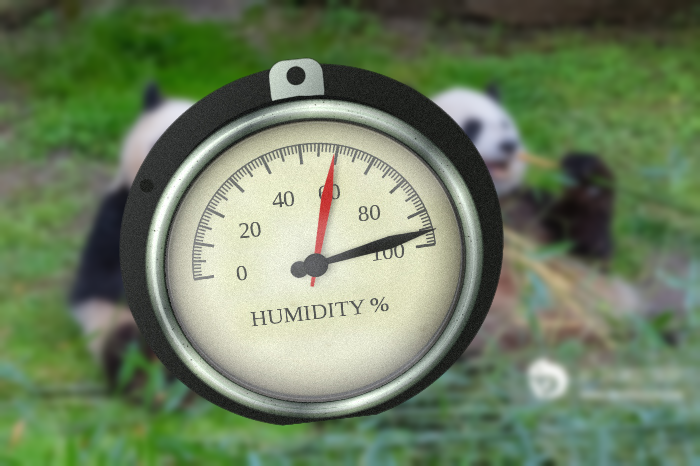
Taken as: value=95 unit=%
